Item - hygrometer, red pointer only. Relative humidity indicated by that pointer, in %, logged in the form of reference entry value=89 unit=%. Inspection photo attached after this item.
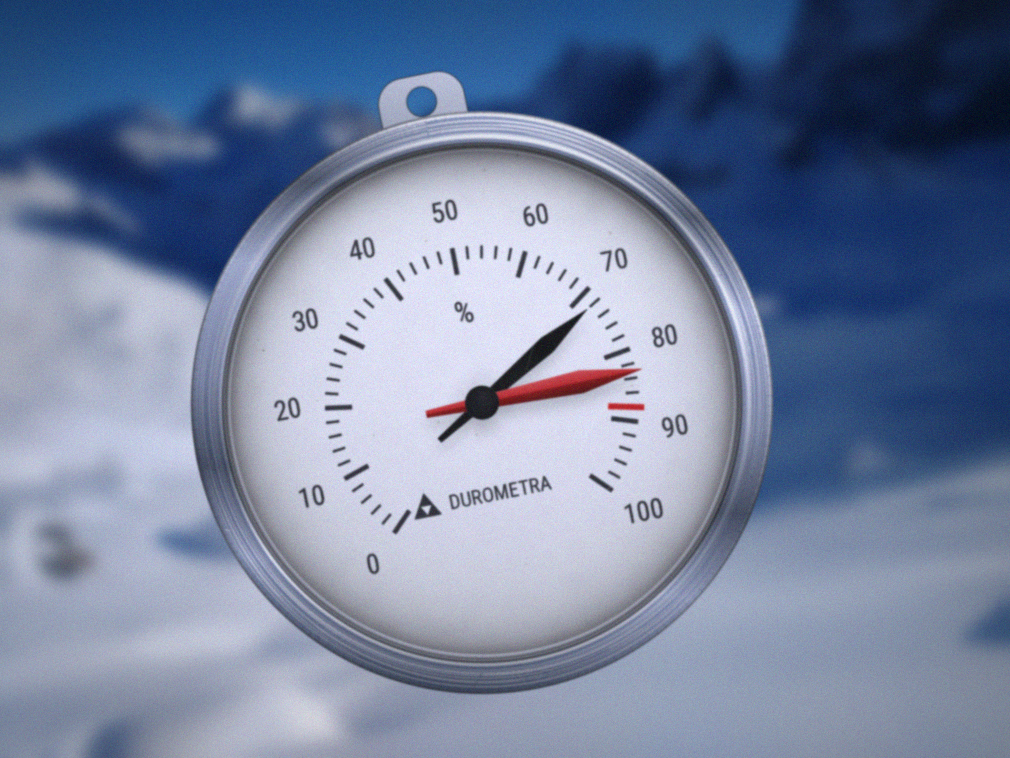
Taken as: value=83 unit=%
